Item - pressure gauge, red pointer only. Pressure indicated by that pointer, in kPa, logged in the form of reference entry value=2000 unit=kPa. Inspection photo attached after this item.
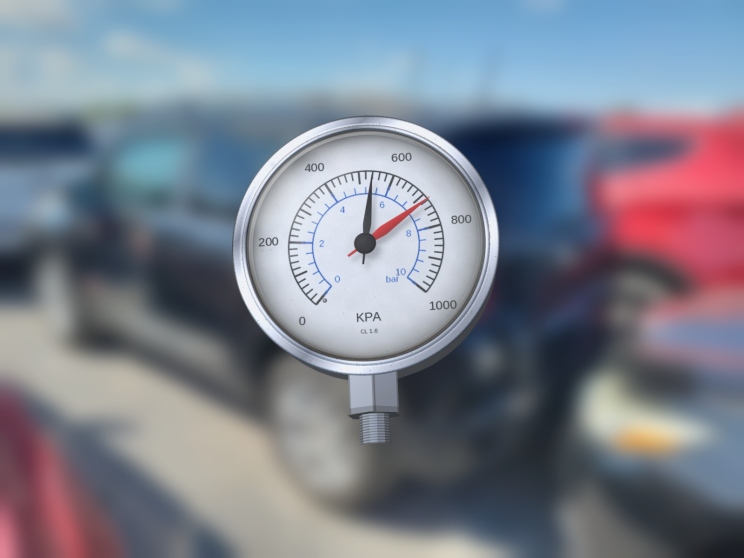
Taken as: value=720 unit=kPa
